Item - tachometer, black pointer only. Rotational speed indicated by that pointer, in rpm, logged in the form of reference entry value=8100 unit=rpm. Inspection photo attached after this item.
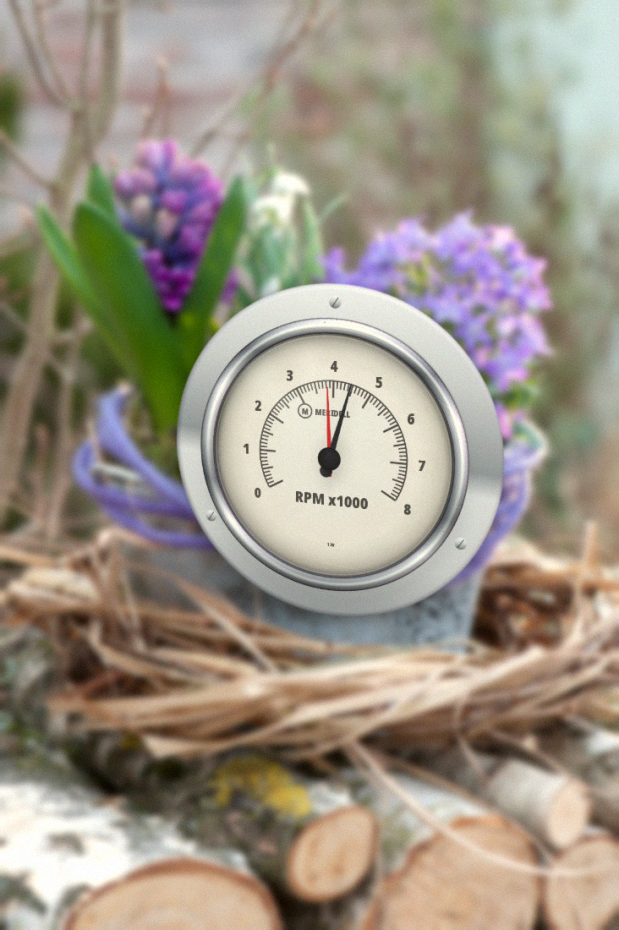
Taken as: value=4500 unit=rpm
